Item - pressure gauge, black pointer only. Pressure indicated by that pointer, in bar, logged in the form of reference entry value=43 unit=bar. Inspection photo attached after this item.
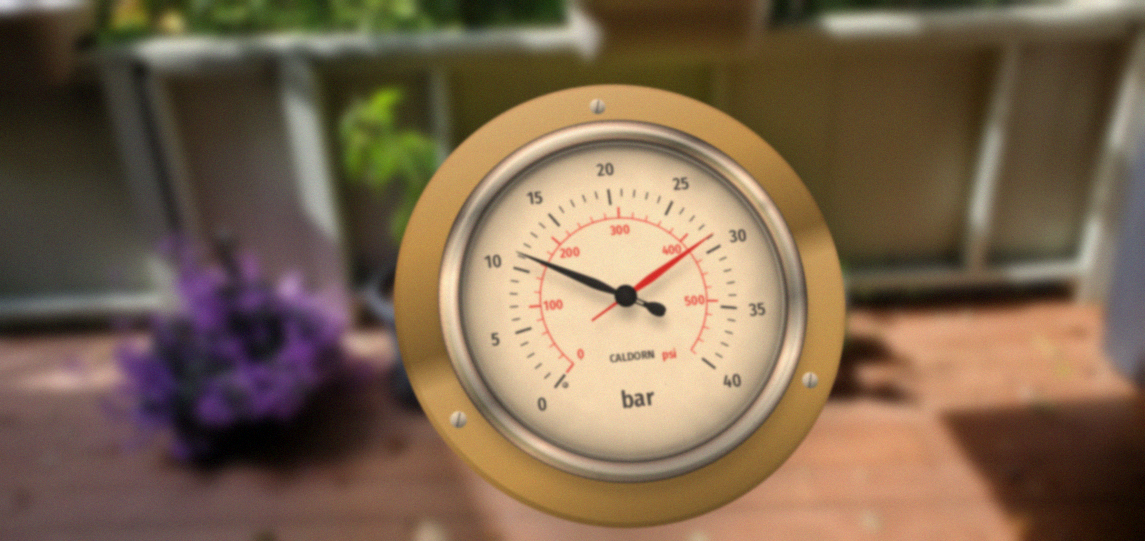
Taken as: value=11 unit=bar
